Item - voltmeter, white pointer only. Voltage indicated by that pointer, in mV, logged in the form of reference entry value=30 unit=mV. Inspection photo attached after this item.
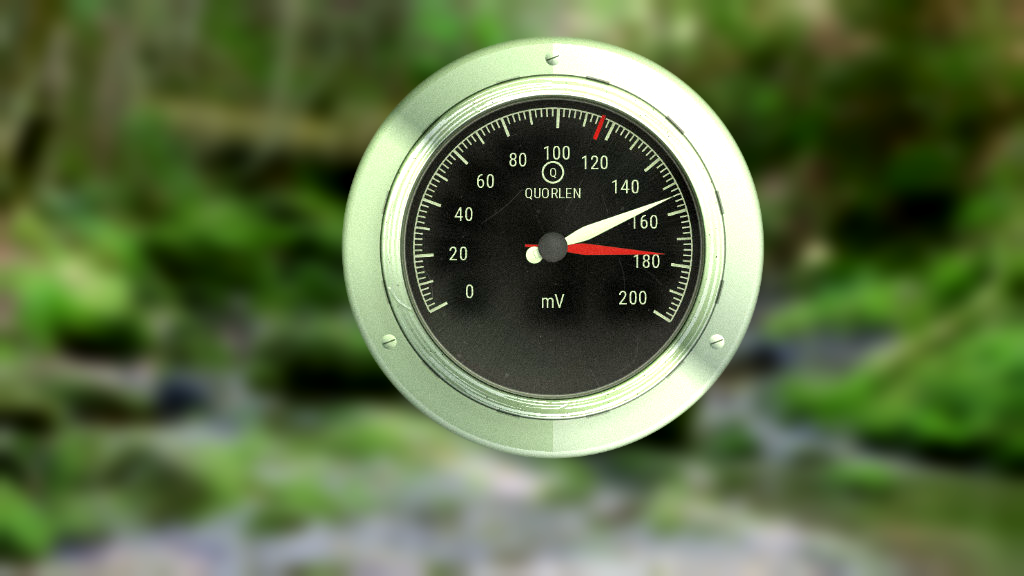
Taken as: value=154 unit=mV
